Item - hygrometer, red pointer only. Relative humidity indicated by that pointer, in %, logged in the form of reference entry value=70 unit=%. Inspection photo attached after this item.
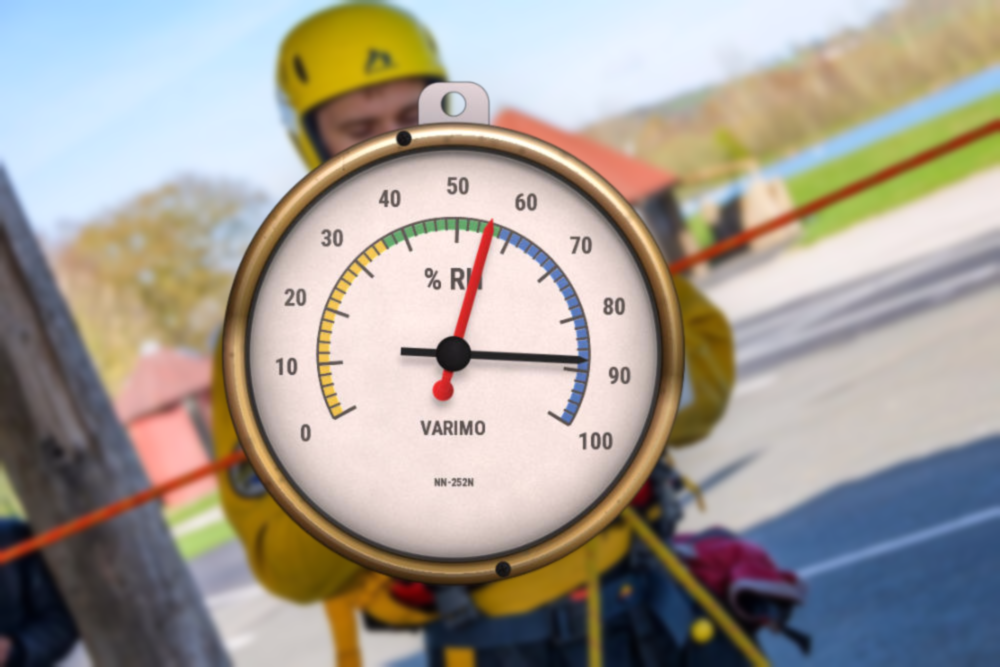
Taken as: value=56 unit=%
